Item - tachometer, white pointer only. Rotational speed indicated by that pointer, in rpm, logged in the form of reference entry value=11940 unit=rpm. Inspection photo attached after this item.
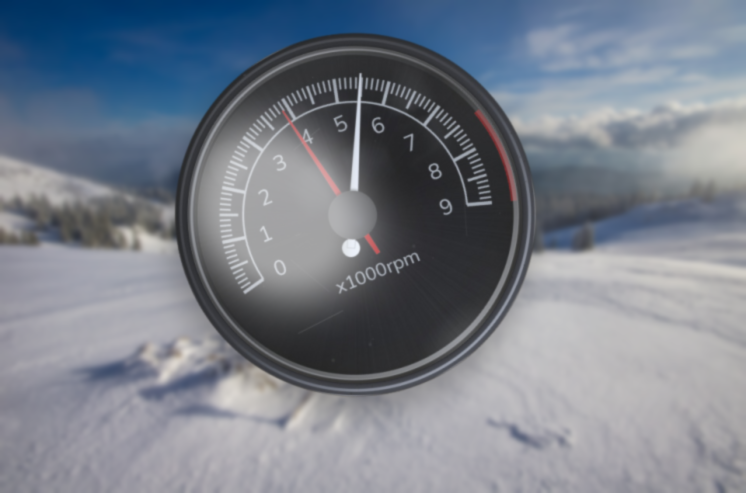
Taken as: value=5500 unit=rpm
